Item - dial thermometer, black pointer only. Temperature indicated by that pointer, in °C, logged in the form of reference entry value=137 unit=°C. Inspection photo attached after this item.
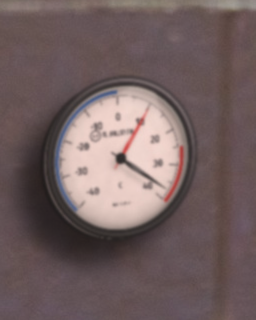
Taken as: value=37.5 unit=°C
